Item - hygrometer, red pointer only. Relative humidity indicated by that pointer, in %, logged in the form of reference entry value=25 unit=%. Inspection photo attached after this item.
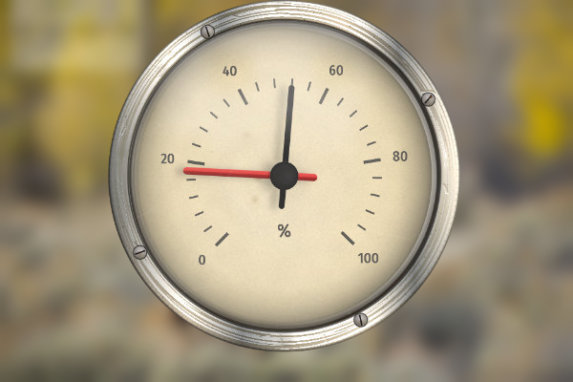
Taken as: value=18 unit=%
